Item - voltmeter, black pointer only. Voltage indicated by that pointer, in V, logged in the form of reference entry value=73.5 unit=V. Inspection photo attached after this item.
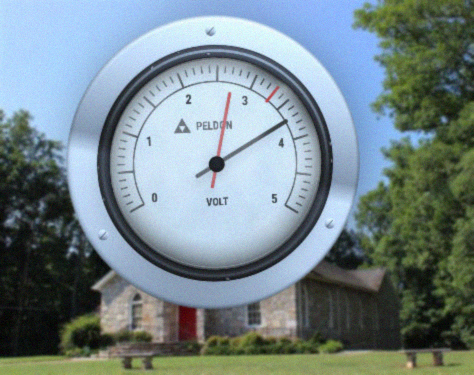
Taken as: value=3.7 unit=V
